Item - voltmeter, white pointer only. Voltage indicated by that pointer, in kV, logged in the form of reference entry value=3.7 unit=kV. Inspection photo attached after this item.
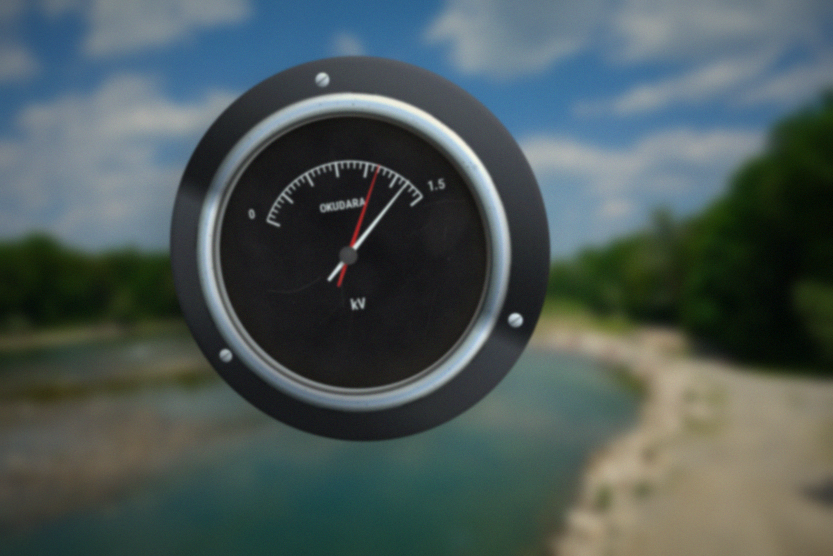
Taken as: value=1.35 unit=kV
